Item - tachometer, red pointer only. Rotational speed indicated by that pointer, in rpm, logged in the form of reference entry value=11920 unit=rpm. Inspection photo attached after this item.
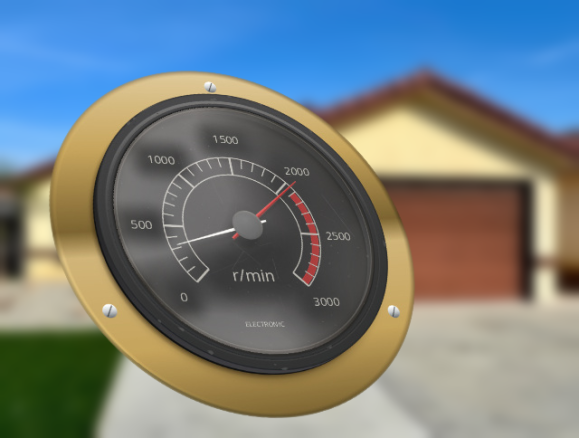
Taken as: value=2050 unit=rpm
